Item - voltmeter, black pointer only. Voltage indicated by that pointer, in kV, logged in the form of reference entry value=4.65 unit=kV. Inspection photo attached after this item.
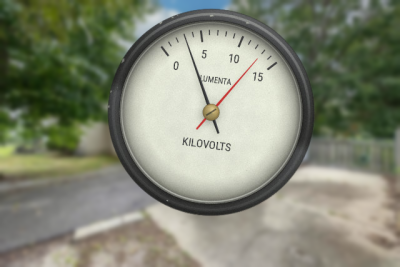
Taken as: value=3 unit=kV
